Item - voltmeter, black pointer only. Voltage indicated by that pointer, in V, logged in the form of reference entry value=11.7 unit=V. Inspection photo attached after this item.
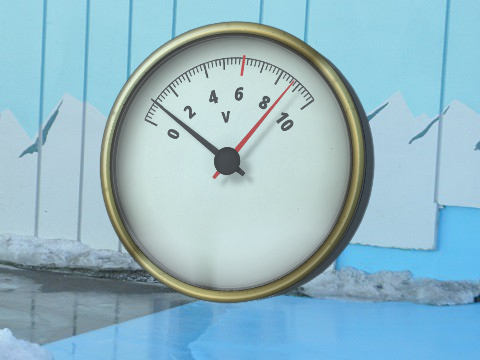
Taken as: value=1 unit=V
